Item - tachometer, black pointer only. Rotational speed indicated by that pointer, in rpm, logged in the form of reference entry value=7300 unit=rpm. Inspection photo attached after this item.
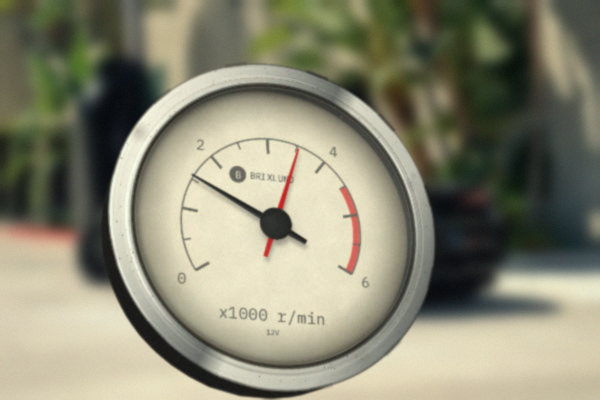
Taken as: value=1500 unit=rpm
